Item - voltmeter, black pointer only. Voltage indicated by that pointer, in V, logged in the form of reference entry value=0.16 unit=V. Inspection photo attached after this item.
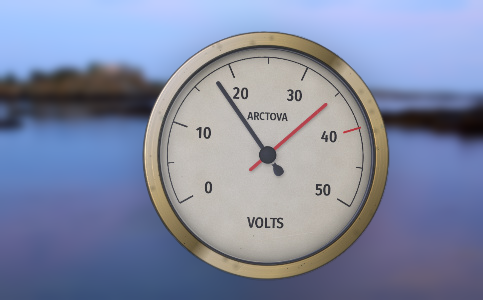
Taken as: value=17.5 unit=V
